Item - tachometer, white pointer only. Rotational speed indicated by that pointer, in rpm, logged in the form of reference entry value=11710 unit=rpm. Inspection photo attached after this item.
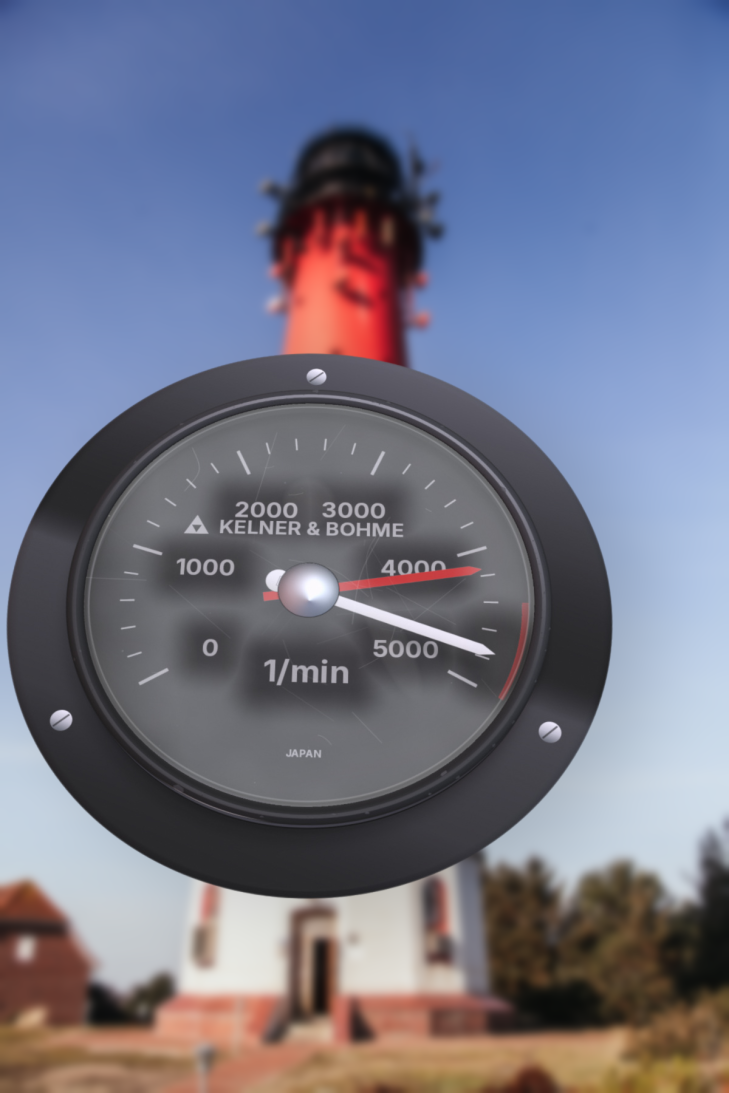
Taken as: value=4800 unit=rpm
